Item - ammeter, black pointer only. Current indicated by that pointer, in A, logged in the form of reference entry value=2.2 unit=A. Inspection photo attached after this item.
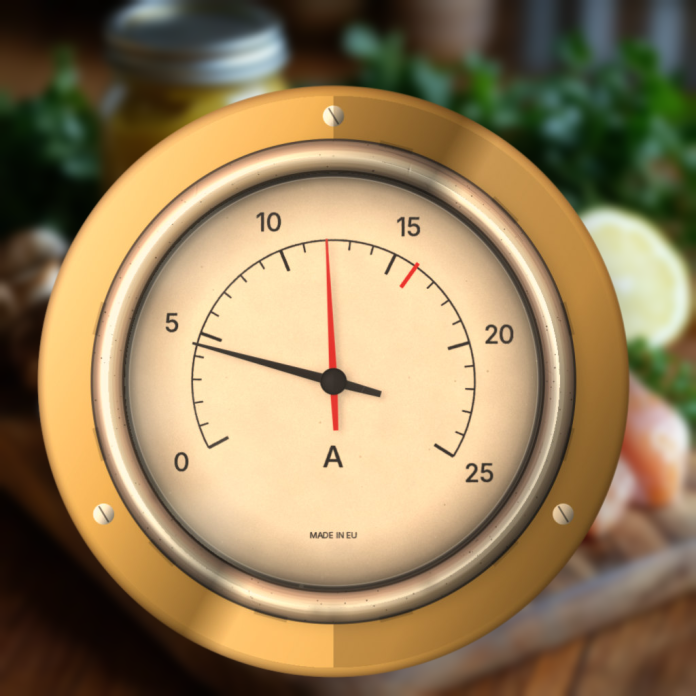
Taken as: value=4.5 unit=A
